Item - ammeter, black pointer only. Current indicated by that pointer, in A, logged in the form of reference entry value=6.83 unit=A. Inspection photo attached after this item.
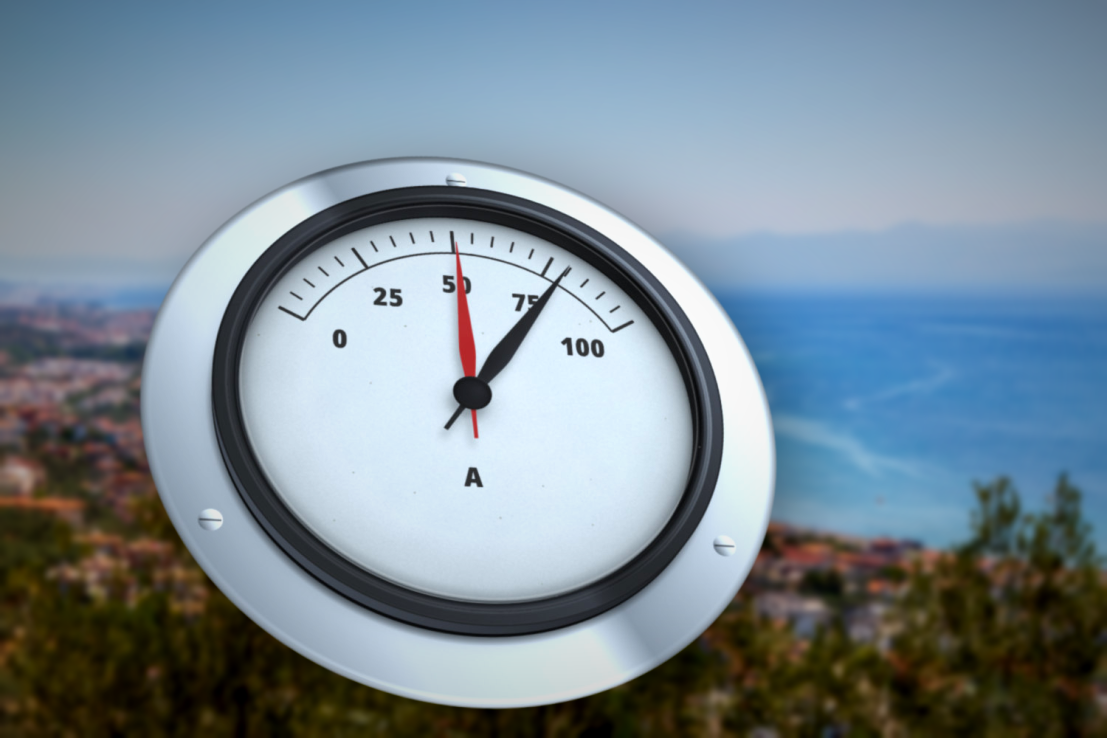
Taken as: value=80 unit=A
